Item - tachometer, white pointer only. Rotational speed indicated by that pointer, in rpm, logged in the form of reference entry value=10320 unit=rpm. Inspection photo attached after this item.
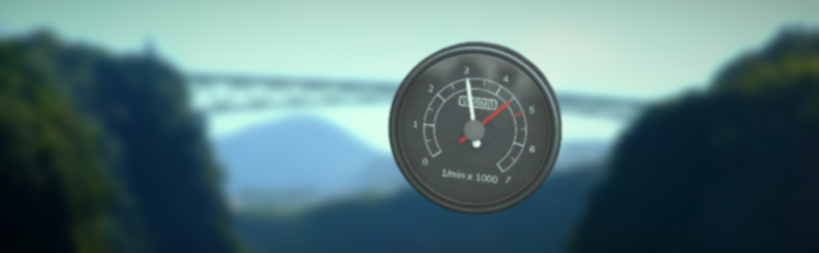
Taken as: value=3000 unit=rpm
